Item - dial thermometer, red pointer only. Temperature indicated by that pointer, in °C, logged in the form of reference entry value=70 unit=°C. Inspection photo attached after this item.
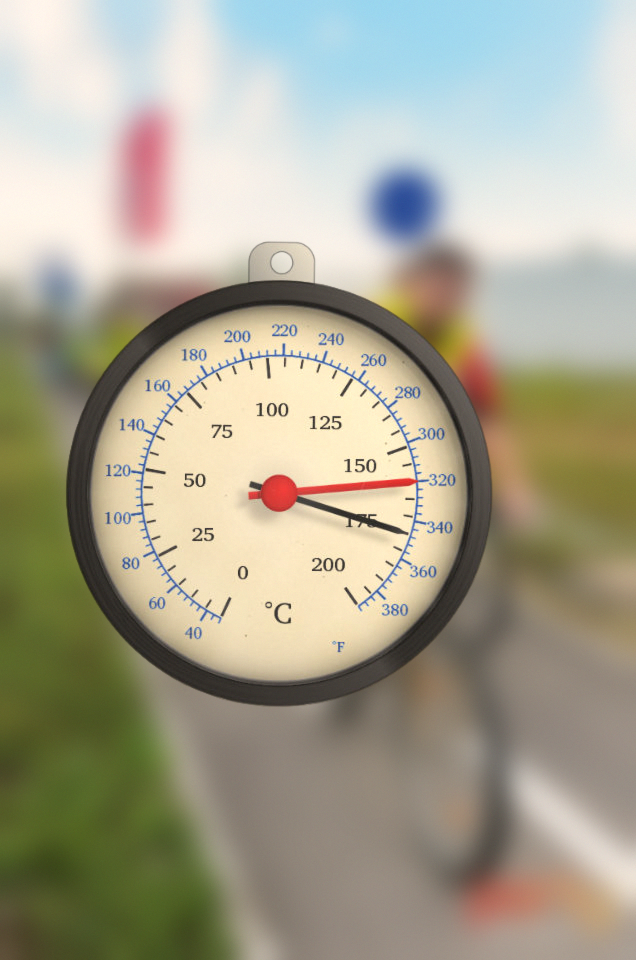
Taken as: value=160 unit=°C
